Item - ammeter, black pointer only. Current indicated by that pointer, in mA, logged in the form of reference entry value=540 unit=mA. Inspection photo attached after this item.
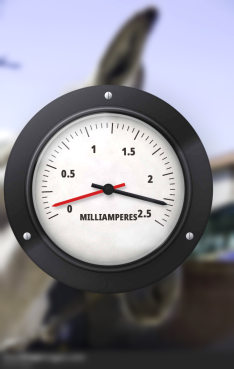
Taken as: value=2.3 unit=mA
